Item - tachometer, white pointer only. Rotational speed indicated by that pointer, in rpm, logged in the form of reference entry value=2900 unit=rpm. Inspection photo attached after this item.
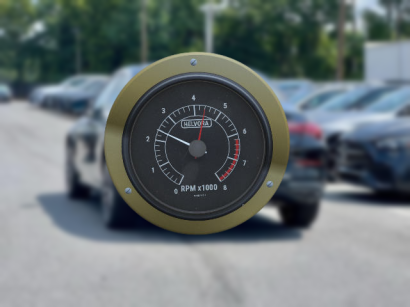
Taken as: value=2400 unit=rpm
